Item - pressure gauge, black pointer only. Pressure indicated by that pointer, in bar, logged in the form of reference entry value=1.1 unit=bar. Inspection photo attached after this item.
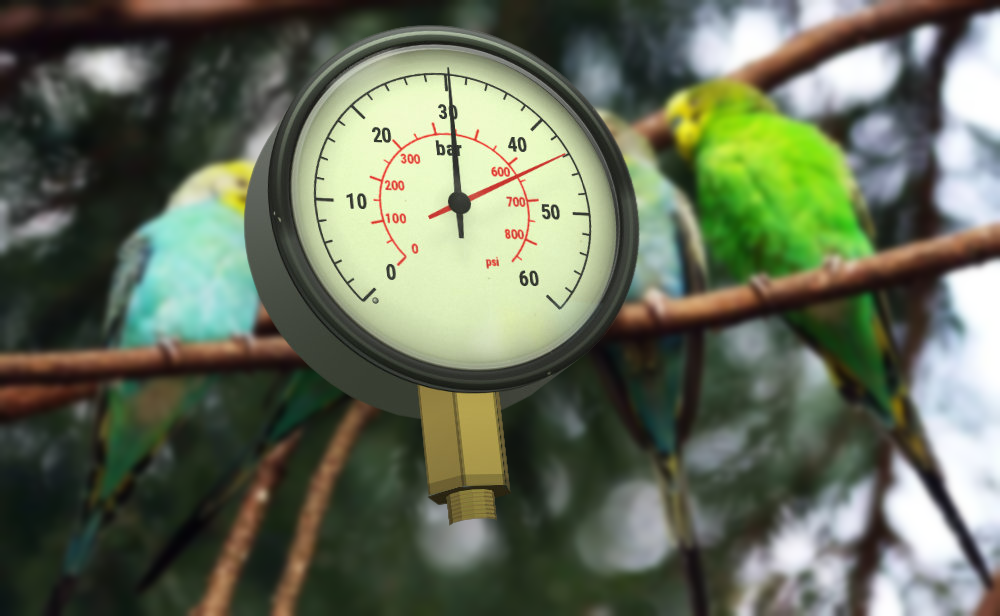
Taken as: value=30 unit=bar
